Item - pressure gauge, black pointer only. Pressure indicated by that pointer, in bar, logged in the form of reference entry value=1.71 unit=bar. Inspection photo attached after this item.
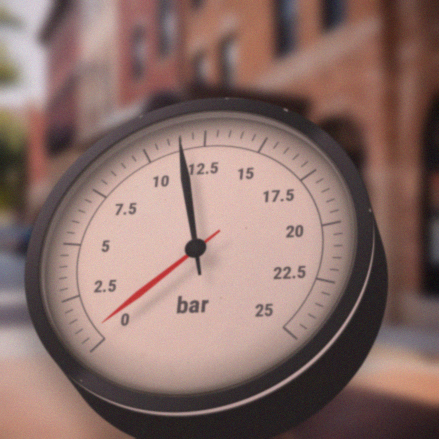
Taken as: value=11.5 unit=bar
